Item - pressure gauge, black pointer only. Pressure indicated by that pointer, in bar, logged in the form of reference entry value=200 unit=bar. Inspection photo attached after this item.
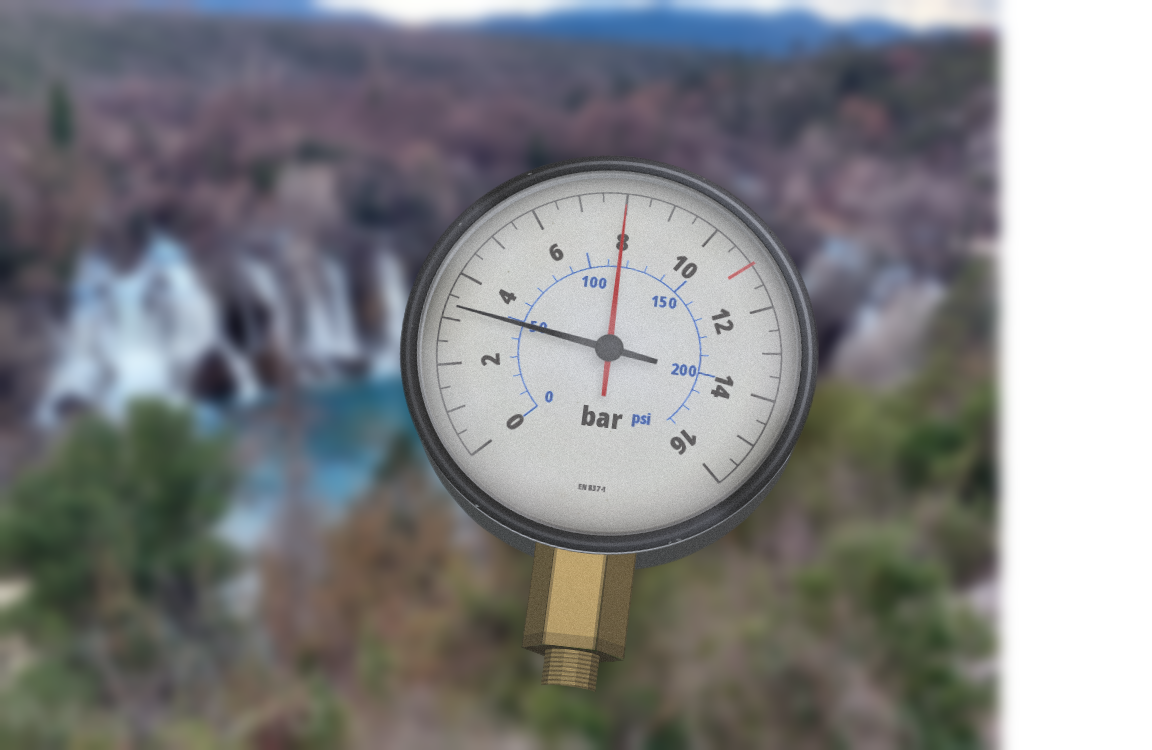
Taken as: value=3.25 unit=bar
